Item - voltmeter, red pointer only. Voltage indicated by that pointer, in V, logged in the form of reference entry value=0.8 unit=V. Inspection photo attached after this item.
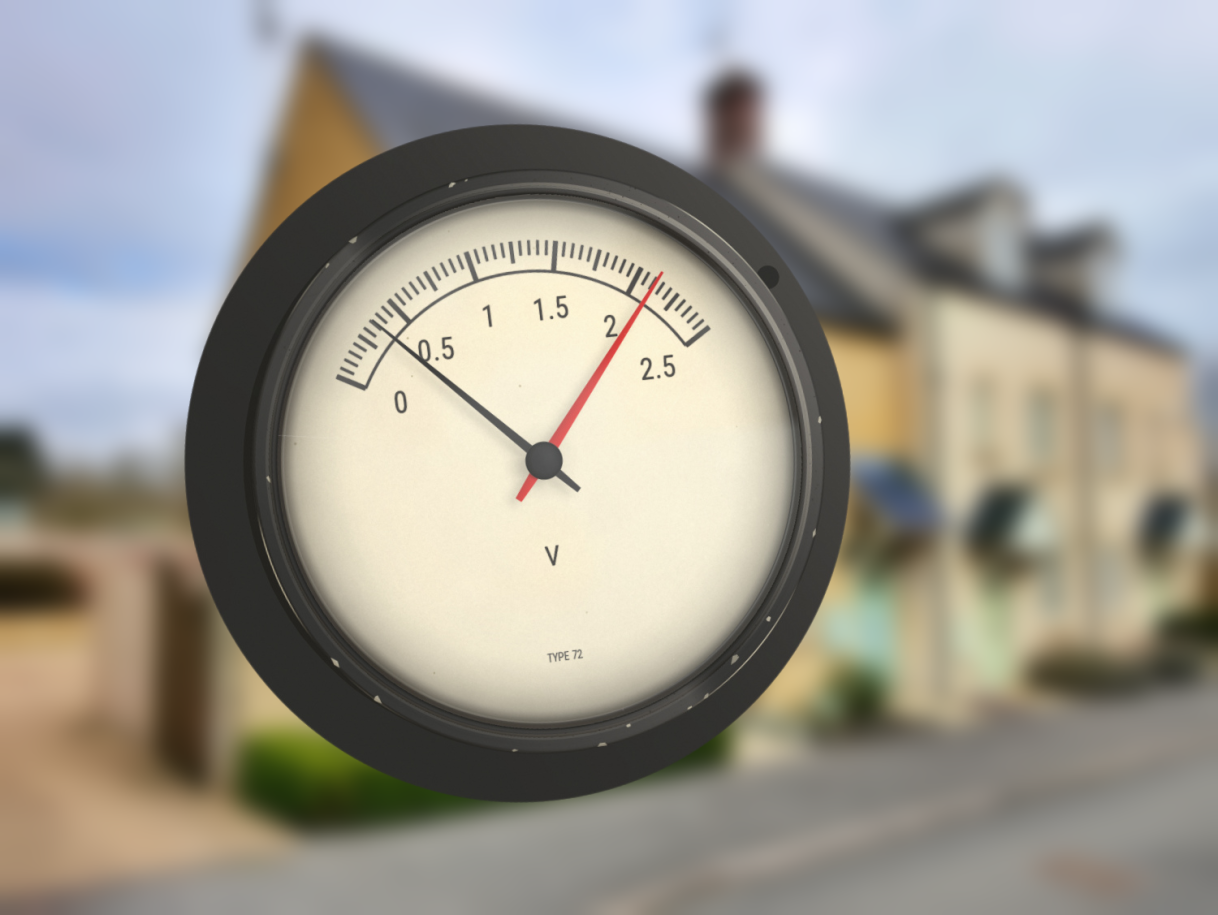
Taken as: value=2.1 unit=V
